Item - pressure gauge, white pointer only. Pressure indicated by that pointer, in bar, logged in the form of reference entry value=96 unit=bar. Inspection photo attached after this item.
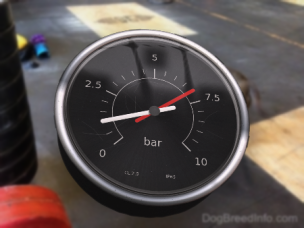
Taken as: value=1 unit=bar
